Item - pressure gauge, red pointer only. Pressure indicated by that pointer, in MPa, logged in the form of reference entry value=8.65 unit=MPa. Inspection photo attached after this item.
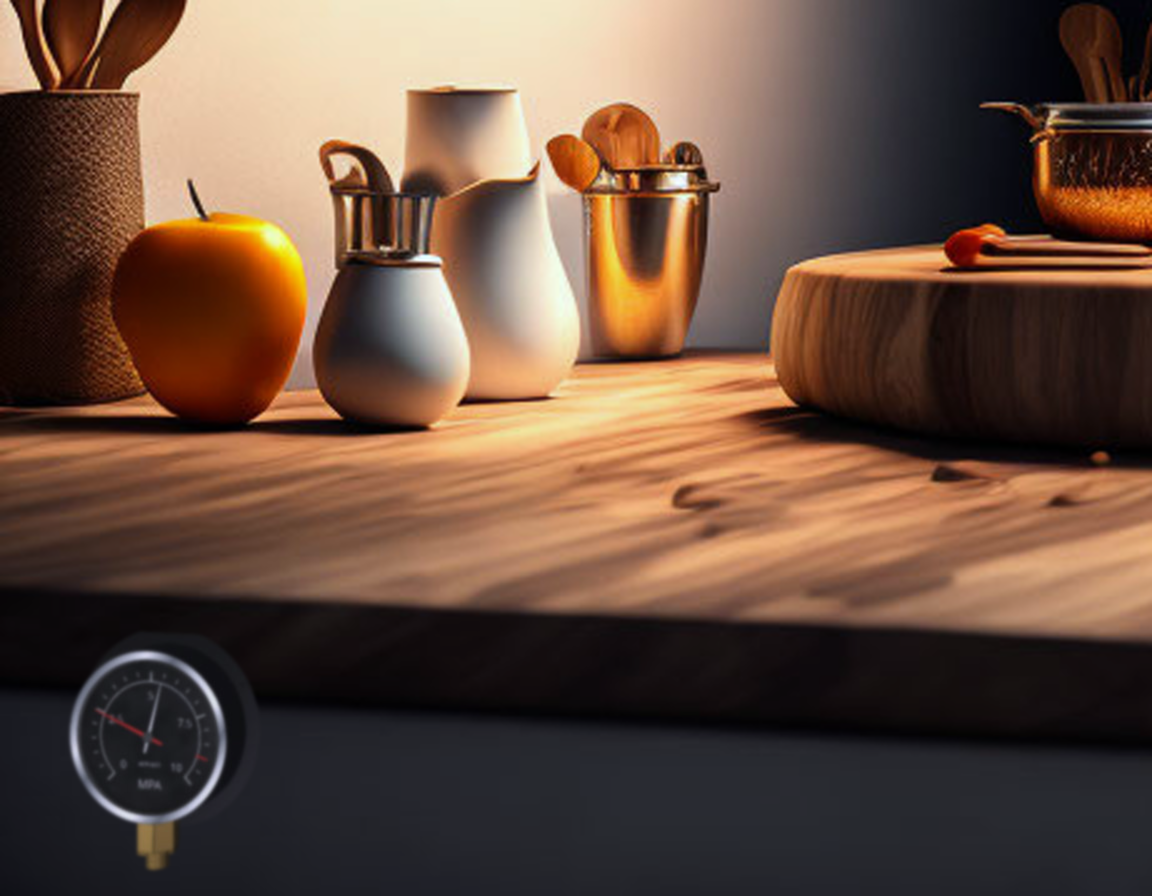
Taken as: value=2.5 unit=MPa
